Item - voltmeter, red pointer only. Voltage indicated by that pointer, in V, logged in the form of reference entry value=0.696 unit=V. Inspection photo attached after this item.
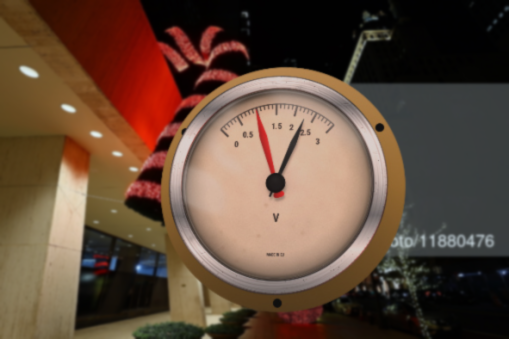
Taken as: value=1 unit=V
